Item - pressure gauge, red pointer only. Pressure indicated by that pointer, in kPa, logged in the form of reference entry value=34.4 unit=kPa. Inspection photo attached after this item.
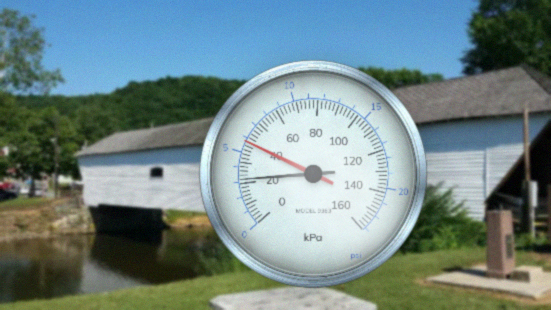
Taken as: value=40 unit=kPa
